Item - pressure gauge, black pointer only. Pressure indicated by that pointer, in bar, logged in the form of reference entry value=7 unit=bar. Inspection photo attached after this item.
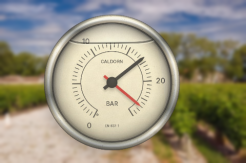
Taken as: value=17 unit=bar
